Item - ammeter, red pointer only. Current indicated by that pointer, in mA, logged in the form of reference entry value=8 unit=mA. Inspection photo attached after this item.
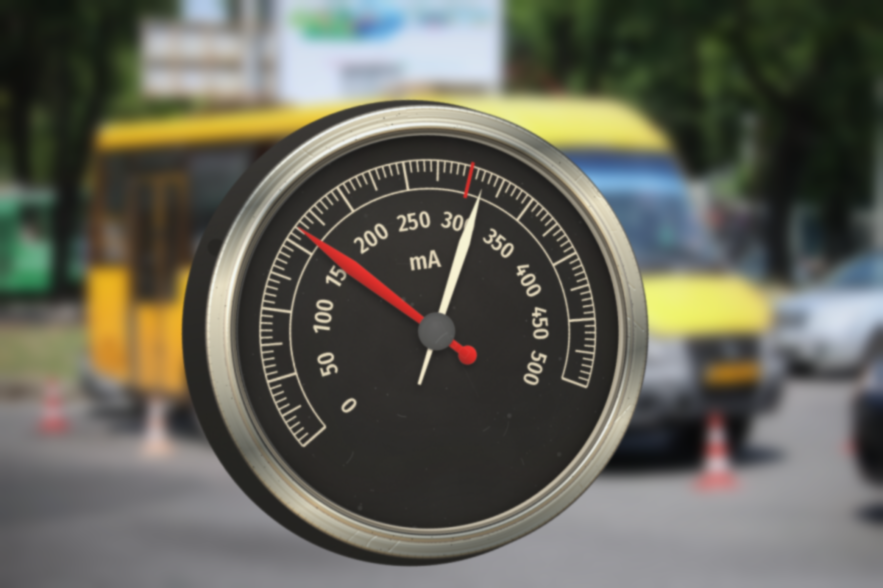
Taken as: value=160 unit=mA
